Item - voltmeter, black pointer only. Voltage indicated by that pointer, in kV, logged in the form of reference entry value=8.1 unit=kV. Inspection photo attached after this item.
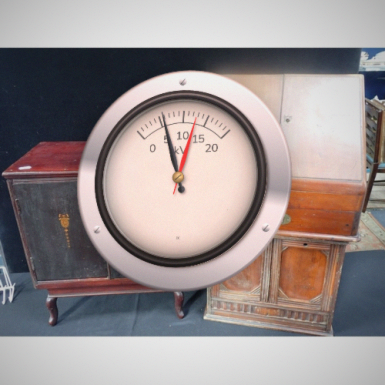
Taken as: value=6 unit=kV
